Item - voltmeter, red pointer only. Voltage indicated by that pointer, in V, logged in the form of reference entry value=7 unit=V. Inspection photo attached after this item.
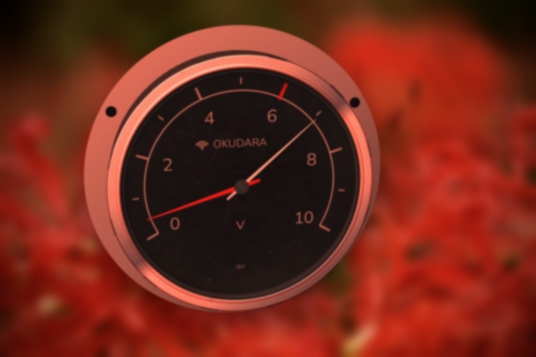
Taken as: value=0.5 unit=V
